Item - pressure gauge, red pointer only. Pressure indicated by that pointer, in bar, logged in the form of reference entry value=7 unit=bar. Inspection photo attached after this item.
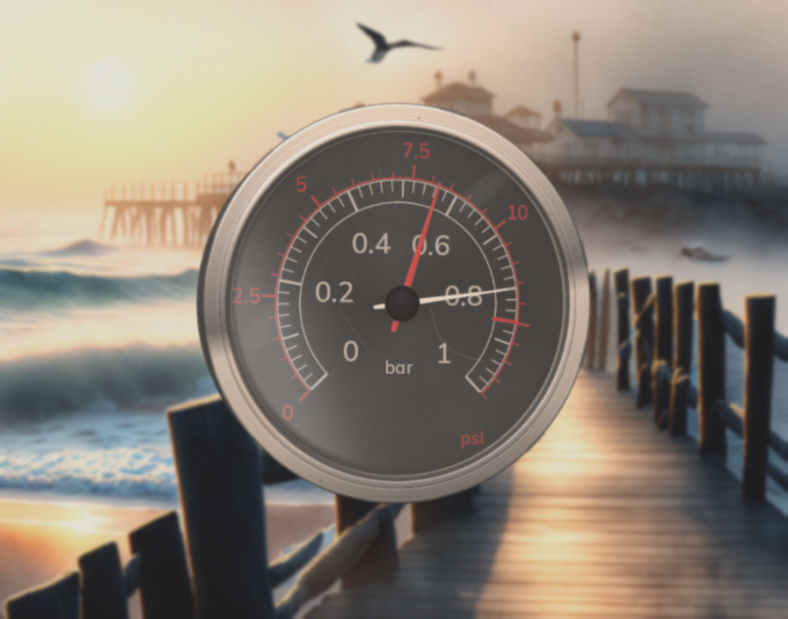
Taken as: value=0.56 unit=bar
